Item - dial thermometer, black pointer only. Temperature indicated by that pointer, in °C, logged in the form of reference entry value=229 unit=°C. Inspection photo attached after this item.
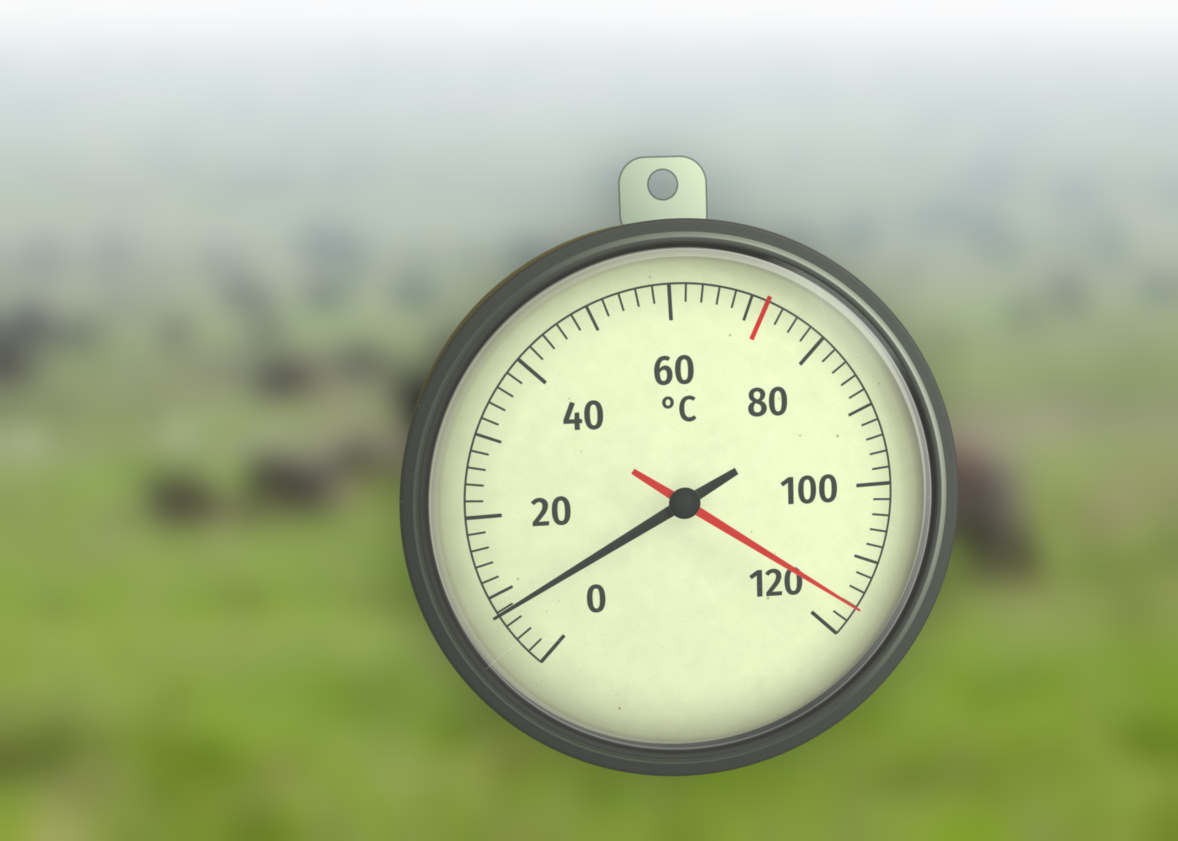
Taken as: value=8 unit=°C
